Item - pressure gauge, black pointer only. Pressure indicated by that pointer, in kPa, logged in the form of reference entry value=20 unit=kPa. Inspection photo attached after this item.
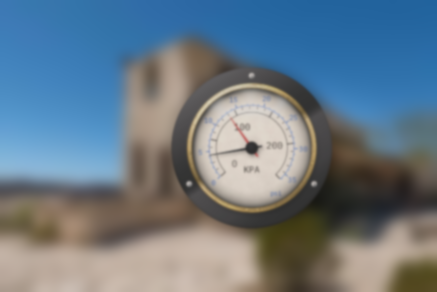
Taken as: value=30 unit=kPa
